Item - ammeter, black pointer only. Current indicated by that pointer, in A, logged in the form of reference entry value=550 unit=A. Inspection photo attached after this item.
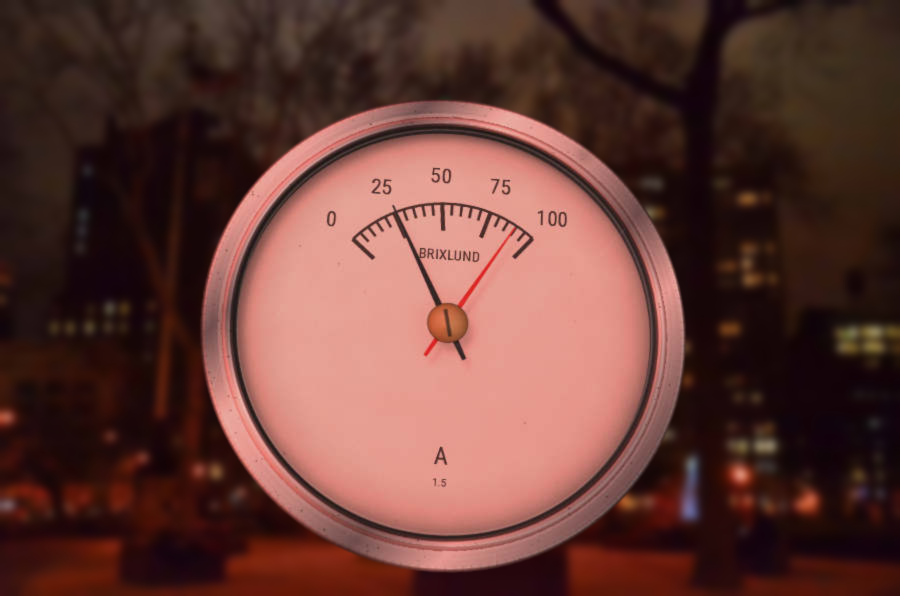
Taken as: value=25 unit=A
